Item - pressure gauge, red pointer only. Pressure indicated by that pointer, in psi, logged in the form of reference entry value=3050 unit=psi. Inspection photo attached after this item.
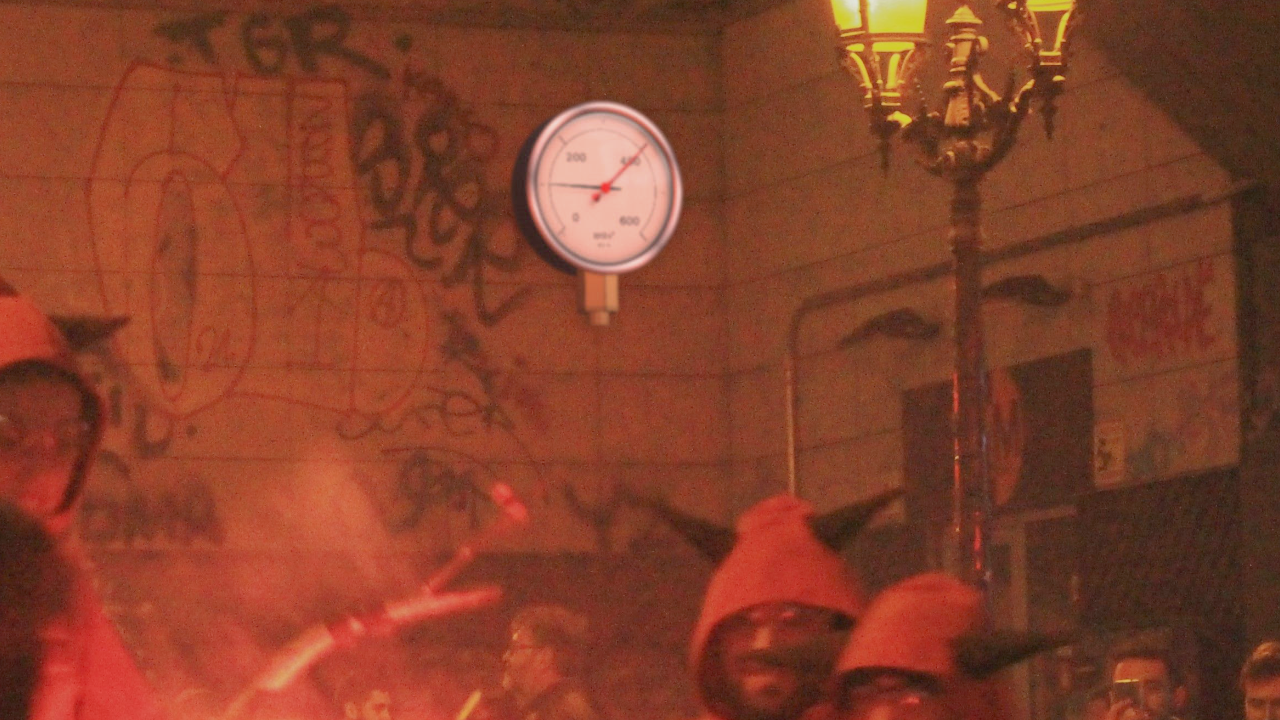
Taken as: value=400 unit=psi
